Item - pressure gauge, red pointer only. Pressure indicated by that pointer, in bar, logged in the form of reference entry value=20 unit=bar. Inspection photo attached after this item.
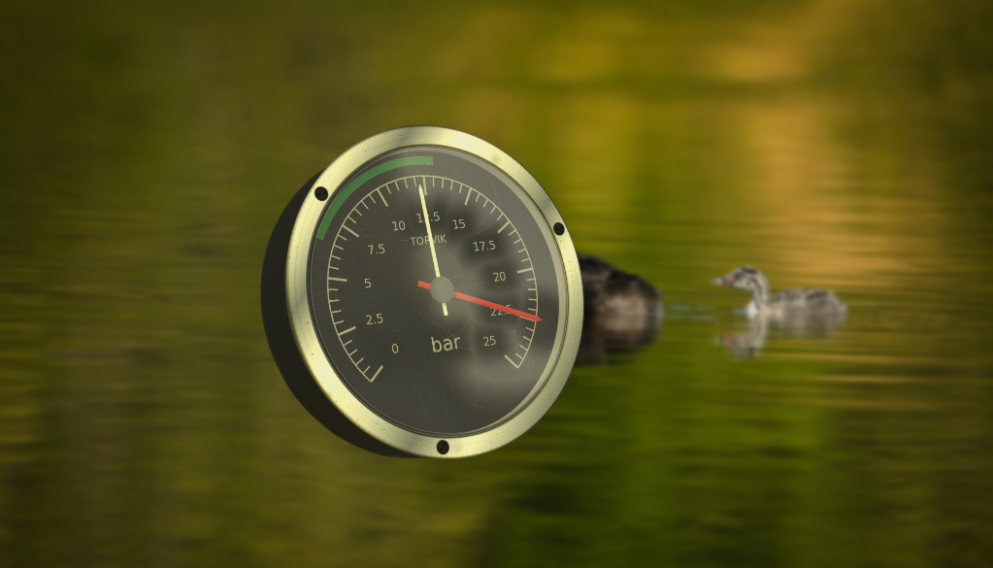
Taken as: value=22.5 unit=bar
